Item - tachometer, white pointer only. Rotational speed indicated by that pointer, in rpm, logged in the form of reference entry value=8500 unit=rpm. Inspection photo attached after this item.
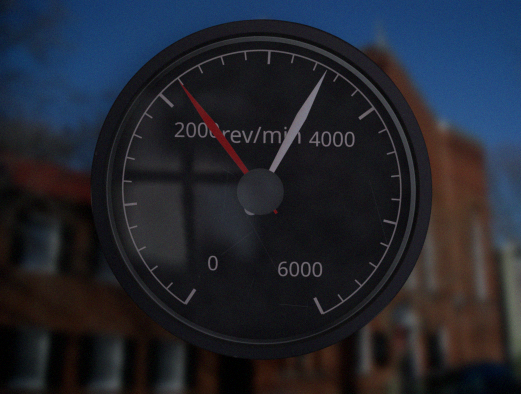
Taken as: value=3500 unit=rpm
